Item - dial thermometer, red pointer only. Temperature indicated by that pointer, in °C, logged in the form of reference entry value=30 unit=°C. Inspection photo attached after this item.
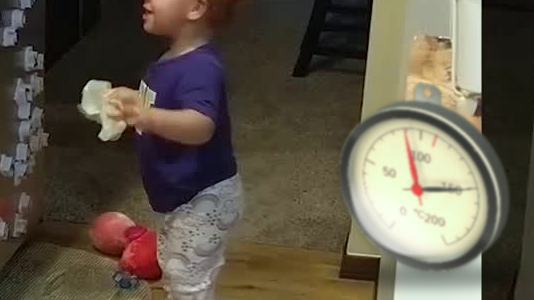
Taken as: value=90 unit=°C
